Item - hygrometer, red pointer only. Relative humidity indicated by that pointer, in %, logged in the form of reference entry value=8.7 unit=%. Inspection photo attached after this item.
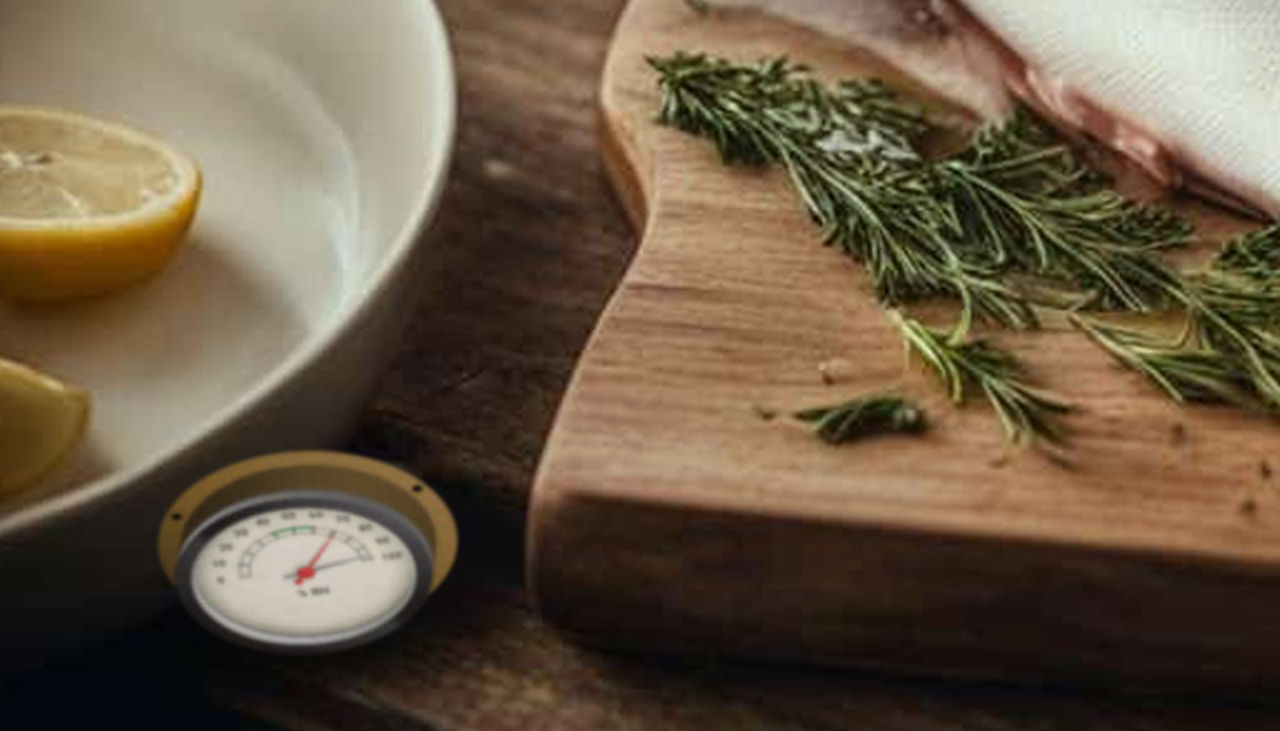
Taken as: value=70 unit=%
